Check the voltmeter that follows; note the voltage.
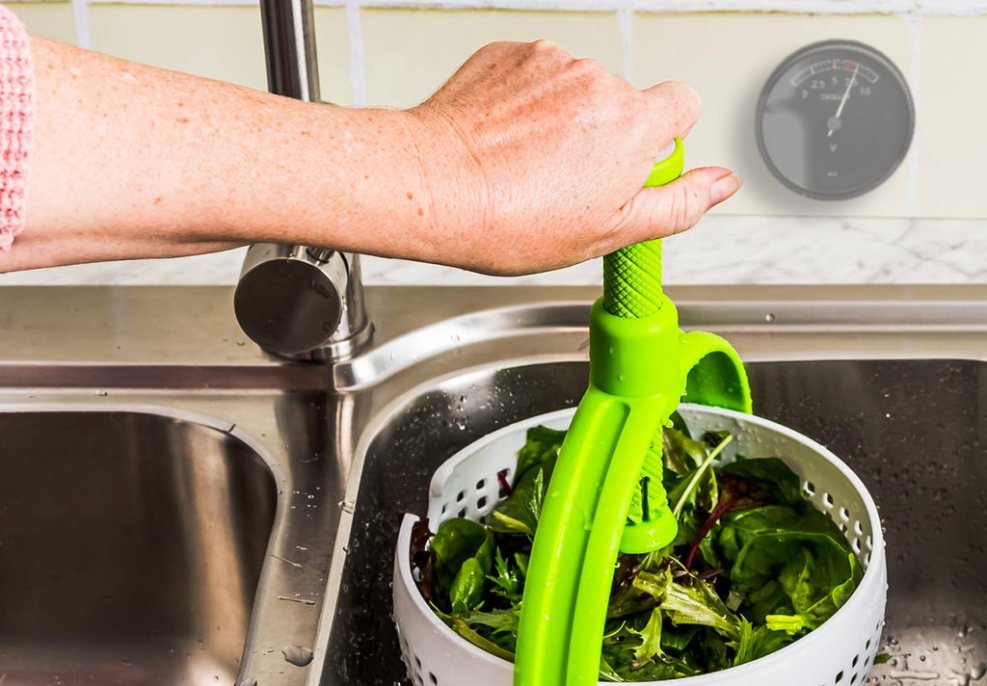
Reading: 7.5 V
